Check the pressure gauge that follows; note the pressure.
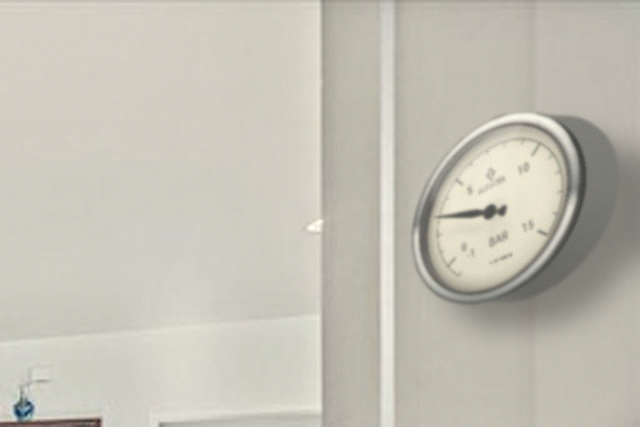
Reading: 3 bar
